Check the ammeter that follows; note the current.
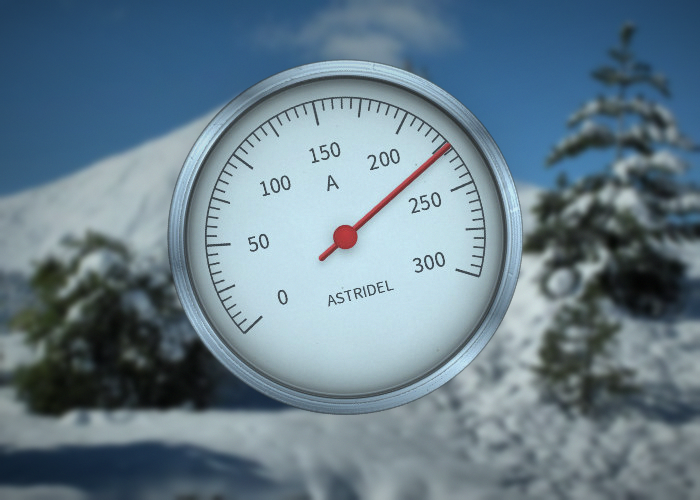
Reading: 227.5 A
